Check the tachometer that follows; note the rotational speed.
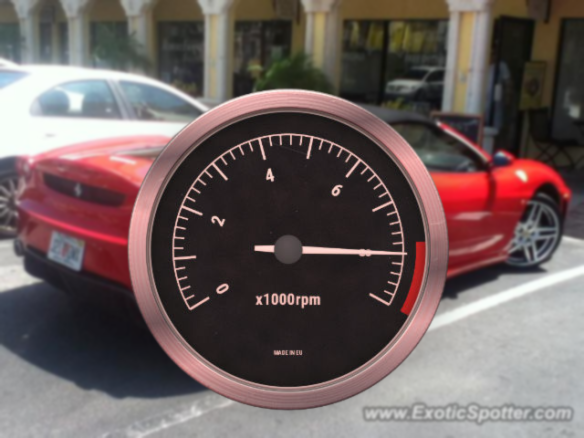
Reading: 8000 rpm
